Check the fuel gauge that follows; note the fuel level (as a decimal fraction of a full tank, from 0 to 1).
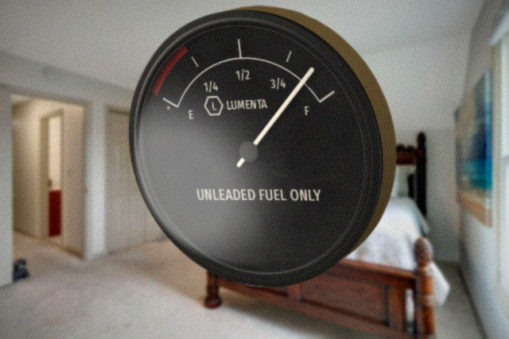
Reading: 0.875
